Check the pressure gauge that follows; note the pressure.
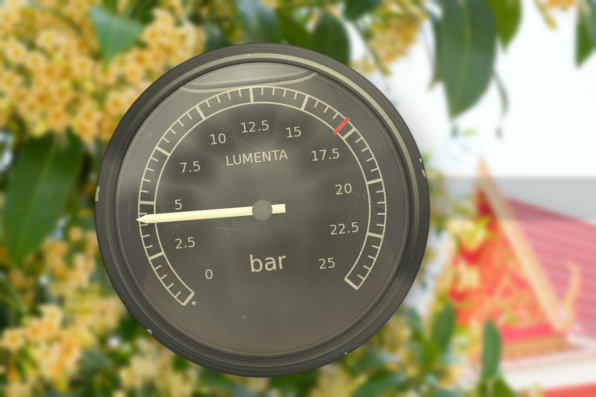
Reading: 4.25 bar
